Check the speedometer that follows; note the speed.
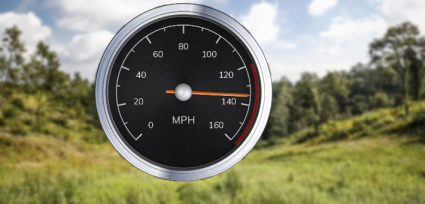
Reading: 135 mph
